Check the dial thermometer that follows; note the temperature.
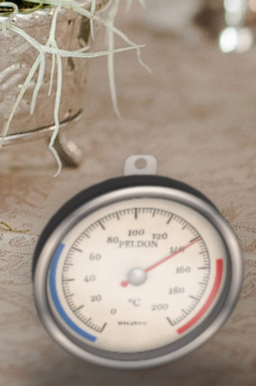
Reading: 140 °C
